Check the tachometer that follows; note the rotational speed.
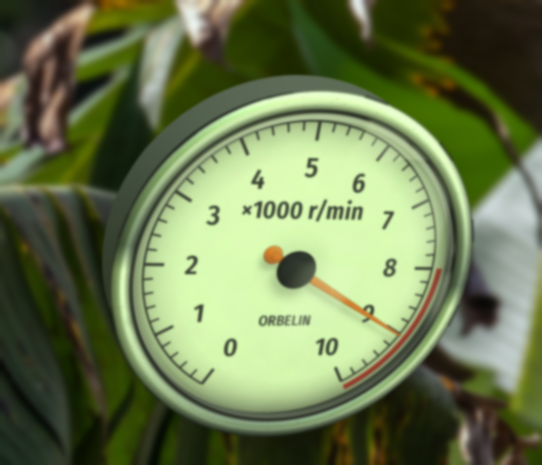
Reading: 9000 rpm
